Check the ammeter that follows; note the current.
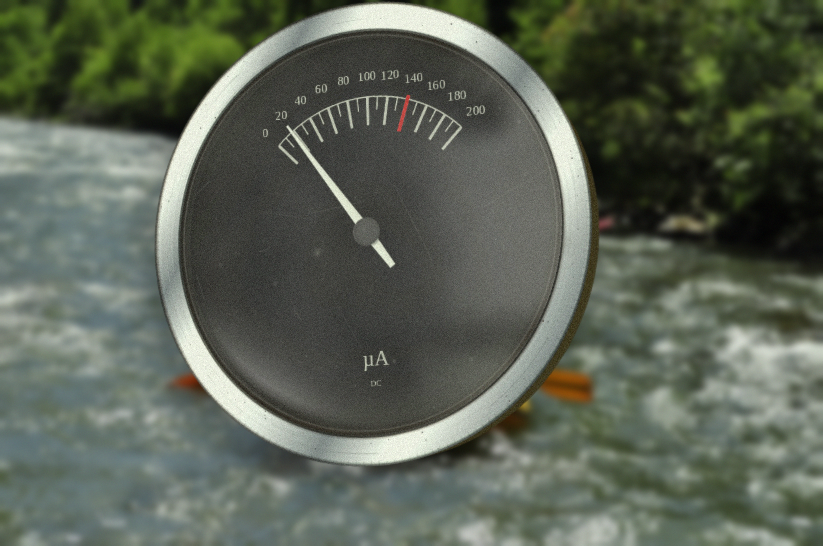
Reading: 20 µA
